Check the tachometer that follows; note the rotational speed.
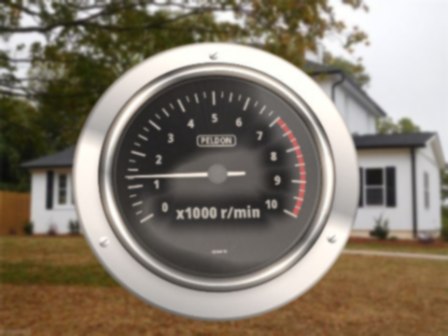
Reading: 1250 rpm
